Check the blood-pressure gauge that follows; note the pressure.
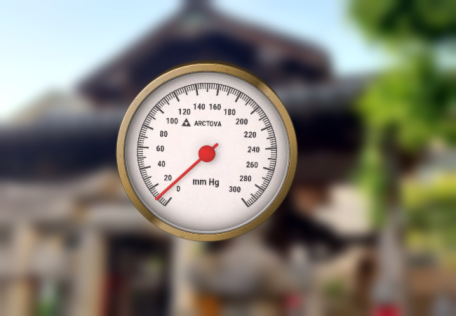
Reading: 10 mmHg
